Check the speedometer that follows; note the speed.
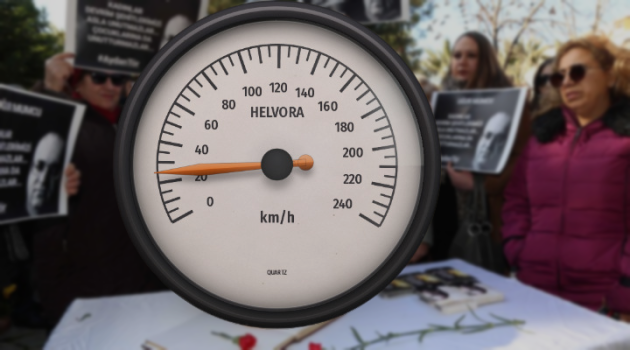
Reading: 25 km/h
